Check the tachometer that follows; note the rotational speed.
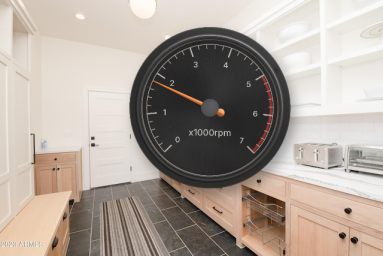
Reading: 1800 rpm
